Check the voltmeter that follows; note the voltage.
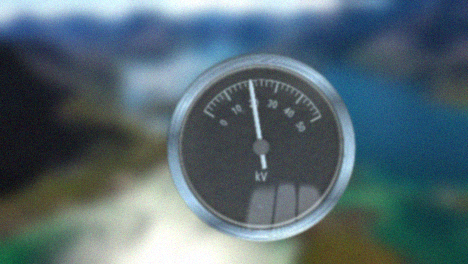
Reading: 20 kV
